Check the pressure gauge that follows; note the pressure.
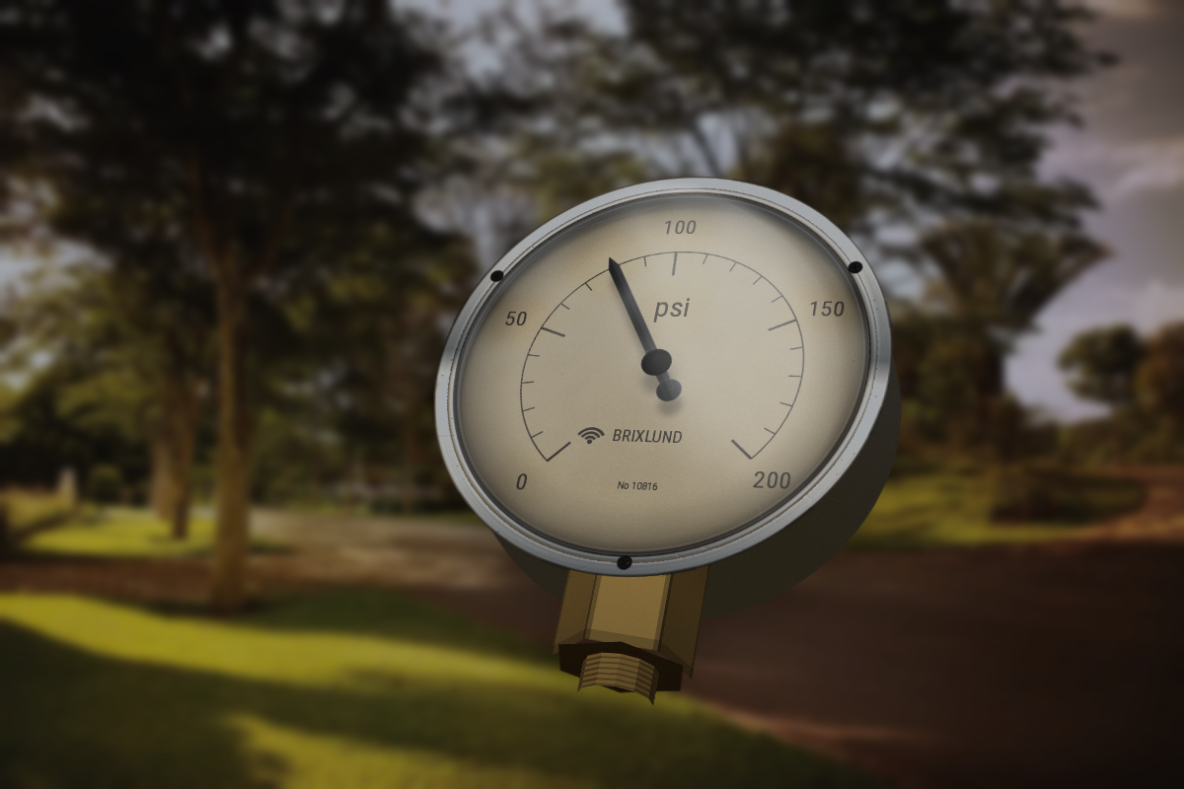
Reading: 80 psi
